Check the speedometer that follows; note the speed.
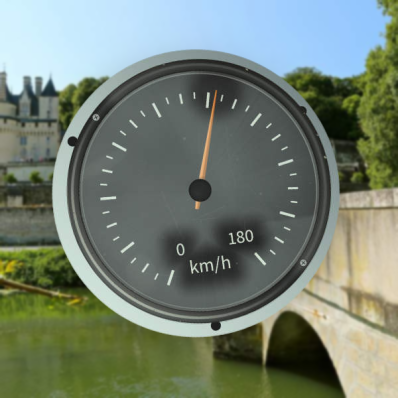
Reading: 102.5 km/h
